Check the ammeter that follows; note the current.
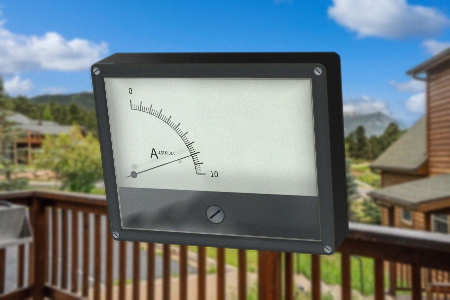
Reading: 8 A
